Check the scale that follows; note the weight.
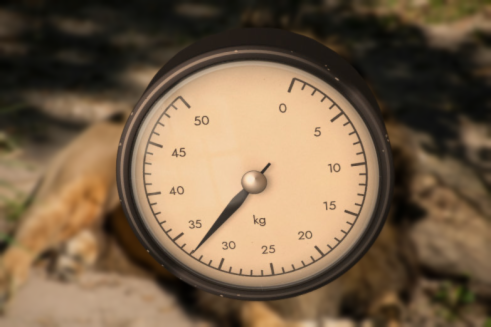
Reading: 33 kg
